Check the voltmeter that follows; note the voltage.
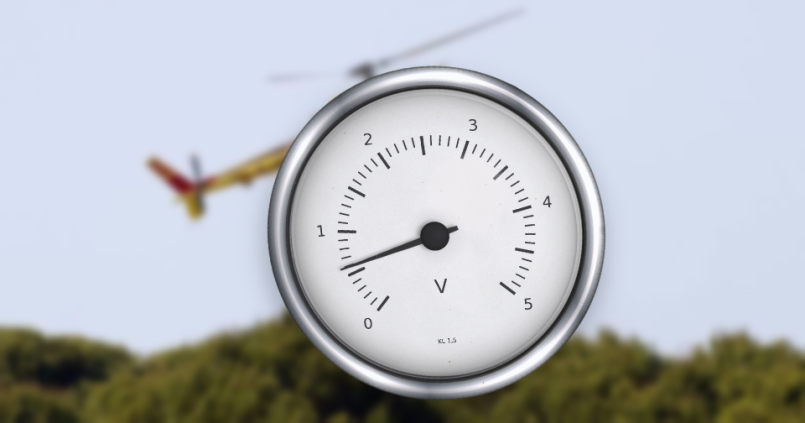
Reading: 0.6 V
